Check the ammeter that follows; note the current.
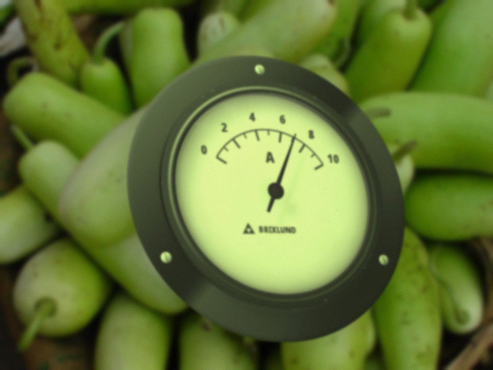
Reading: 7 A
